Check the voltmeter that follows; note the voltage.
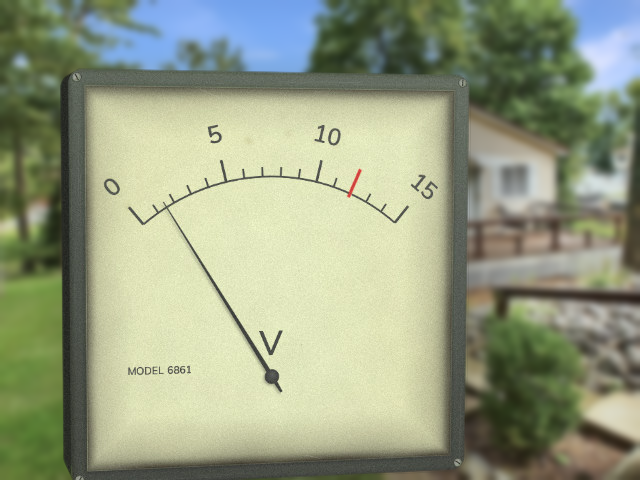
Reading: 1.5 V
